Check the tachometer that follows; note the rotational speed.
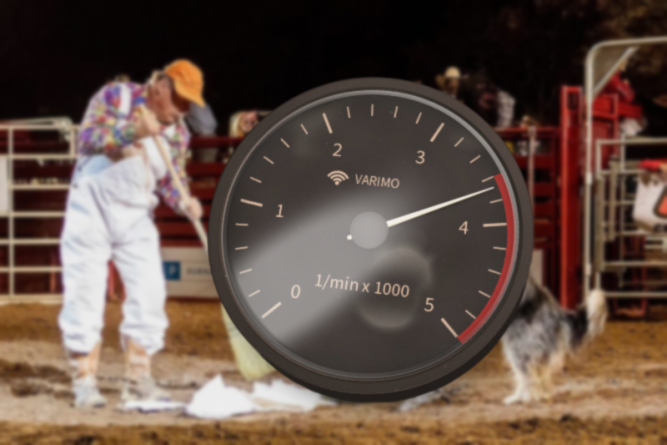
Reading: 3700 rpm
